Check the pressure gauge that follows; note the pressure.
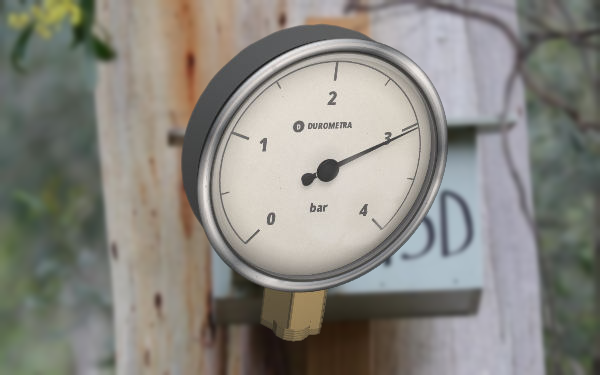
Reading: 3 bar
